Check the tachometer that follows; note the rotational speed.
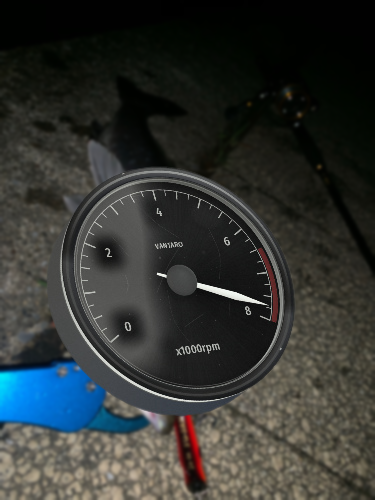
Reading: 7750 rpm
